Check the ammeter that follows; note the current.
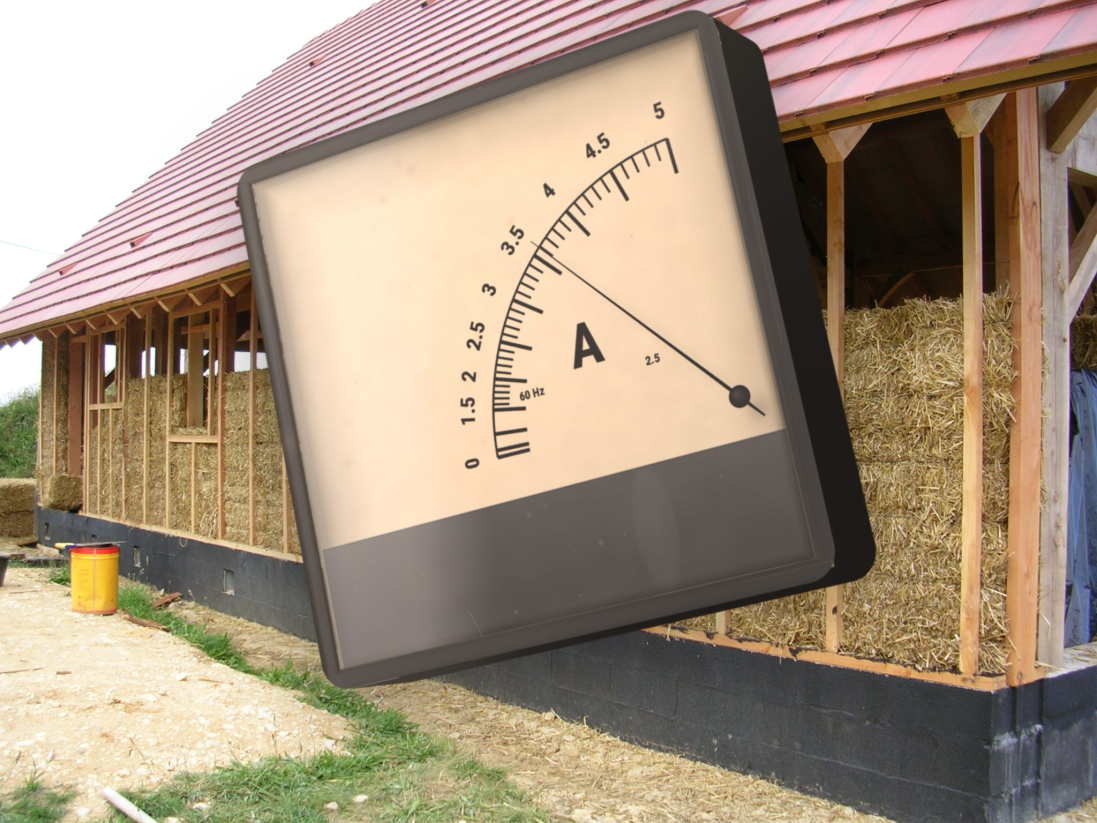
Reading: 3.6 A
